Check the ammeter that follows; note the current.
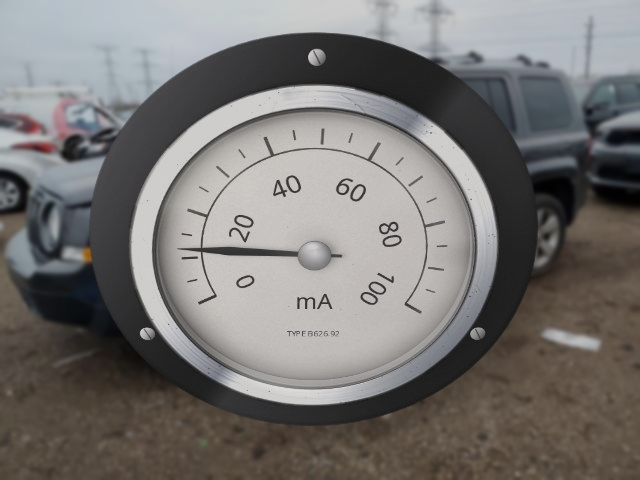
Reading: 12.5 mA
